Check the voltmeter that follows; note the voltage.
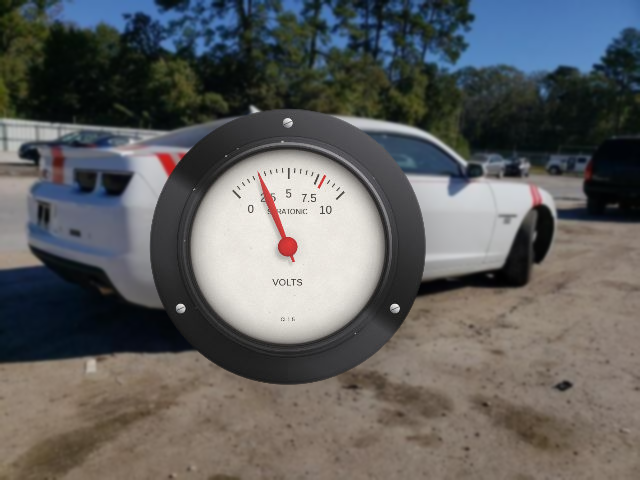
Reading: 2.5 V
